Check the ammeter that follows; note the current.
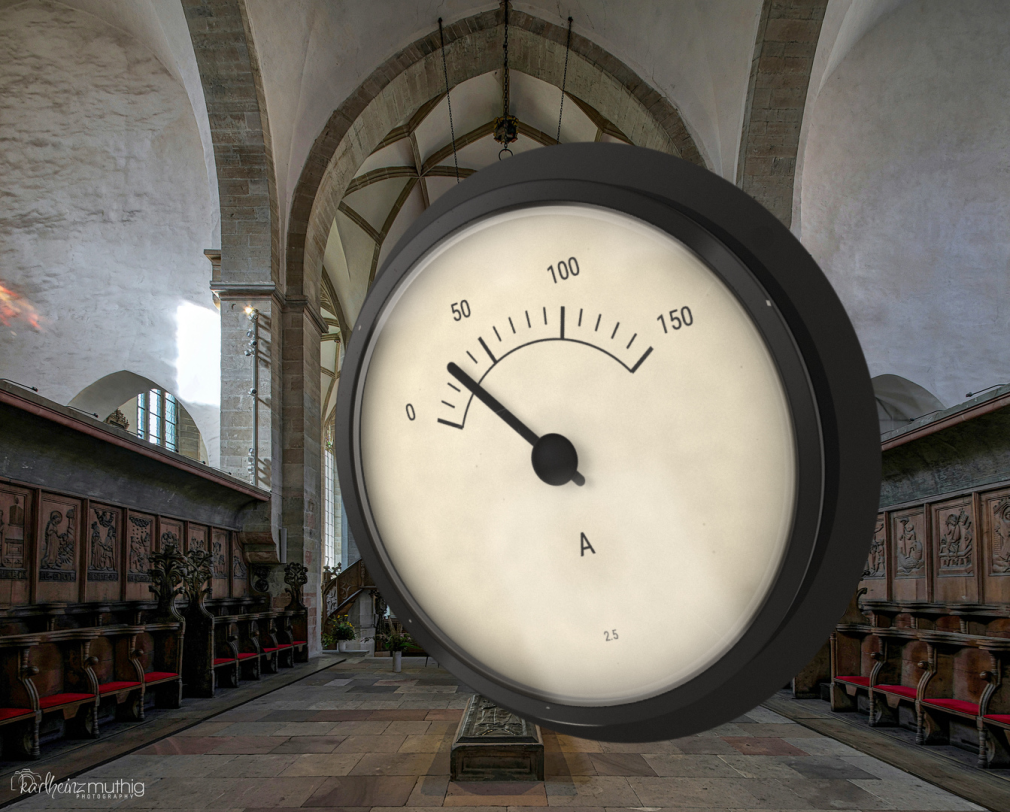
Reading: 30 A
